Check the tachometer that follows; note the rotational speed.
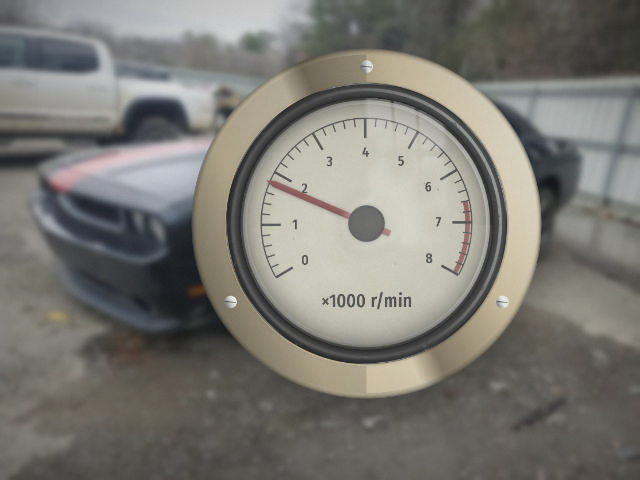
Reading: 1800 rpm
